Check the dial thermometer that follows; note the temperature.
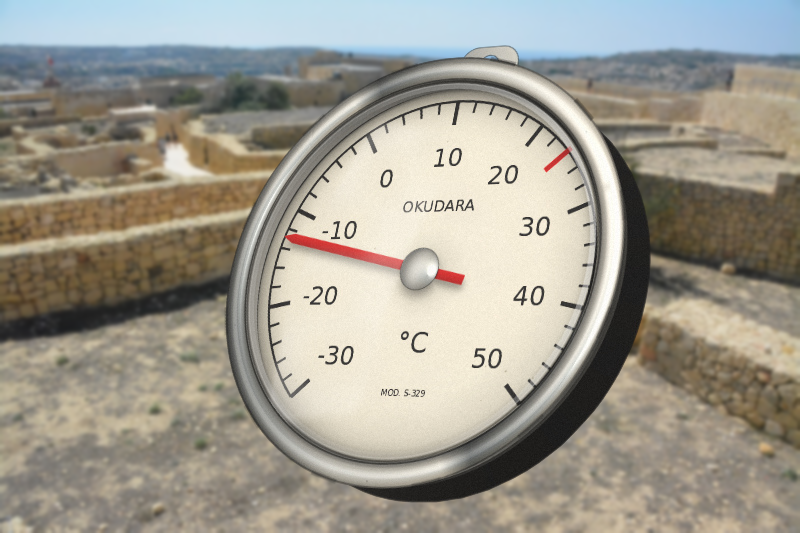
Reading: -13 °C
